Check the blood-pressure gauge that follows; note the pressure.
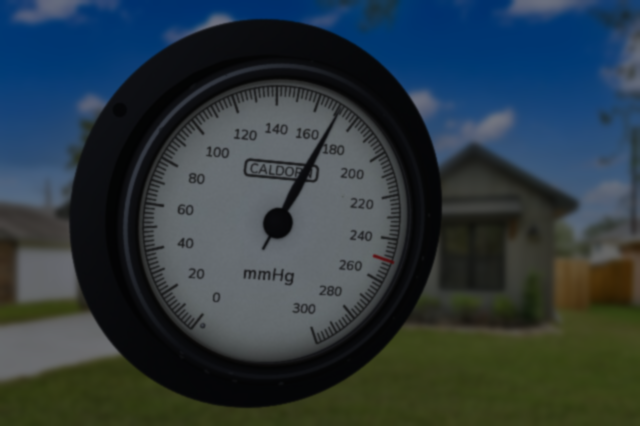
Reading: 170 mmHg
